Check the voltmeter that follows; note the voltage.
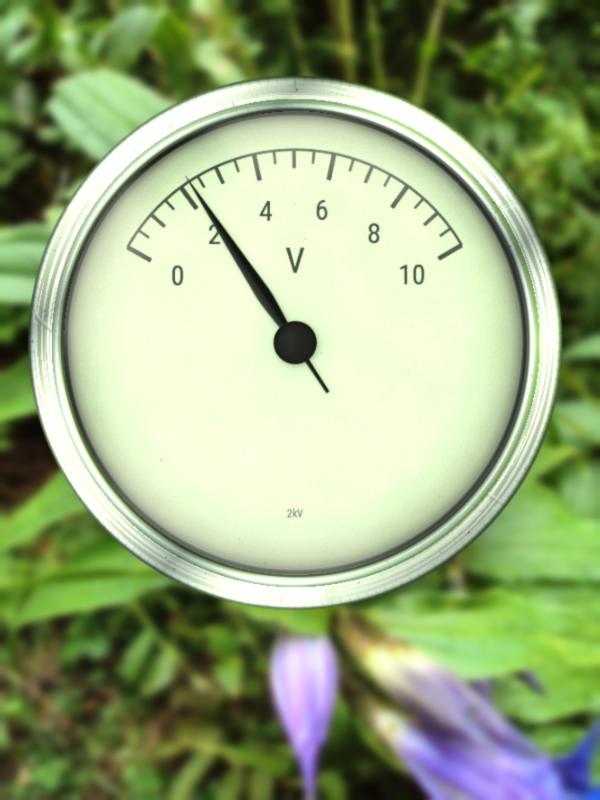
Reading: 2.25 V
